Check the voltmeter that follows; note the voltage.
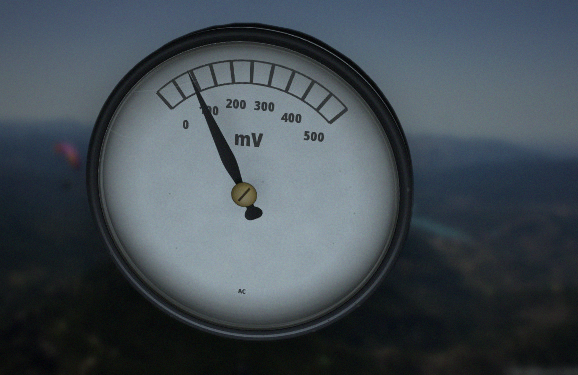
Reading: 100 mV
